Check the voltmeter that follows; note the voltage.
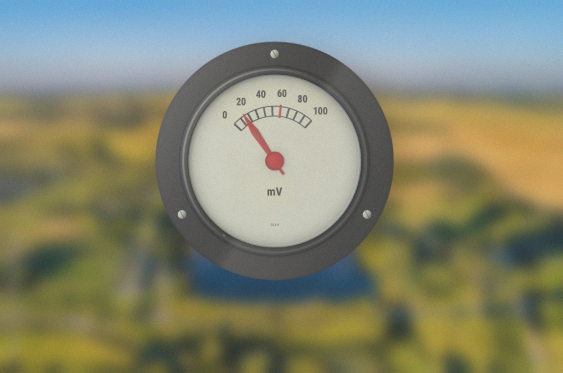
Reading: 15 mV
